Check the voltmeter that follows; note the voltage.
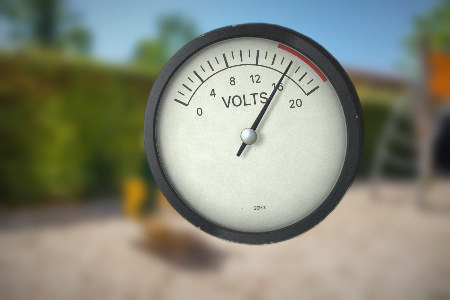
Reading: 16 V
